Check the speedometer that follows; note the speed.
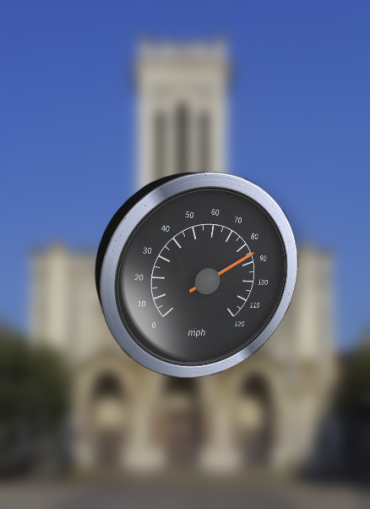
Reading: 85 mph
